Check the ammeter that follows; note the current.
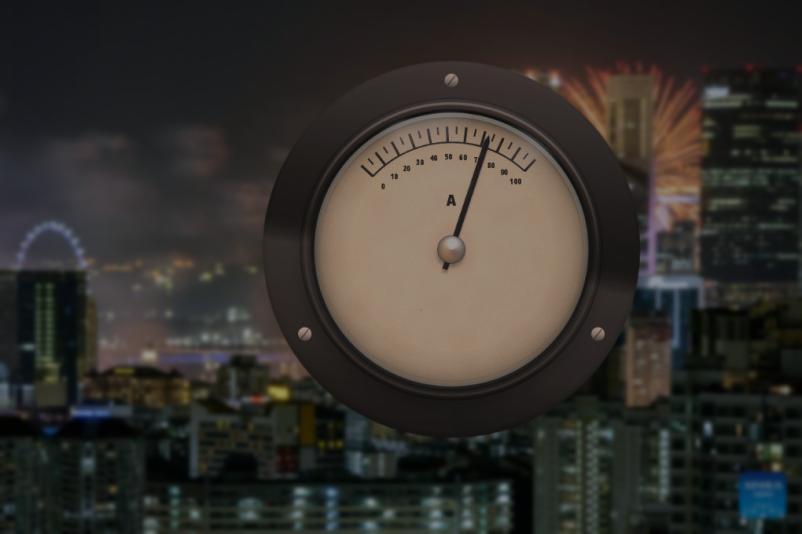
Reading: 72.5 A
